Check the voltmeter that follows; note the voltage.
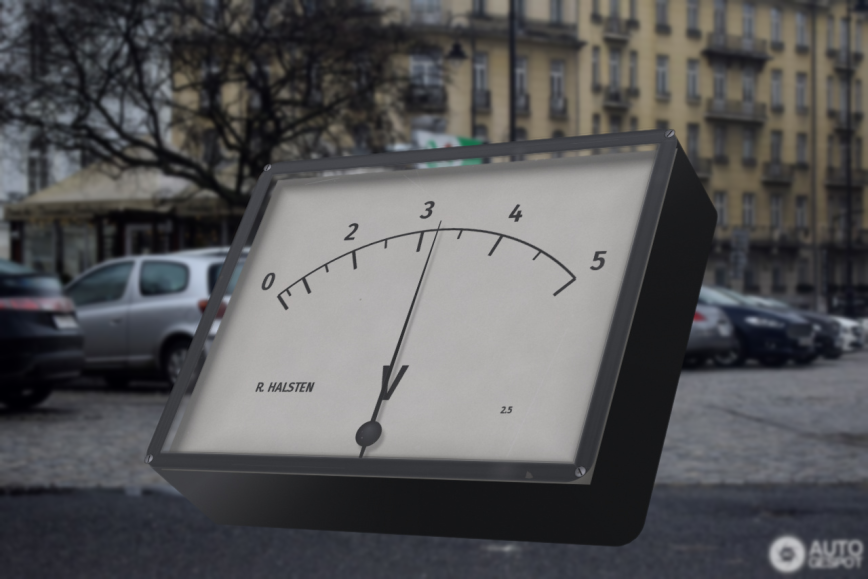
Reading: 3.25 V
